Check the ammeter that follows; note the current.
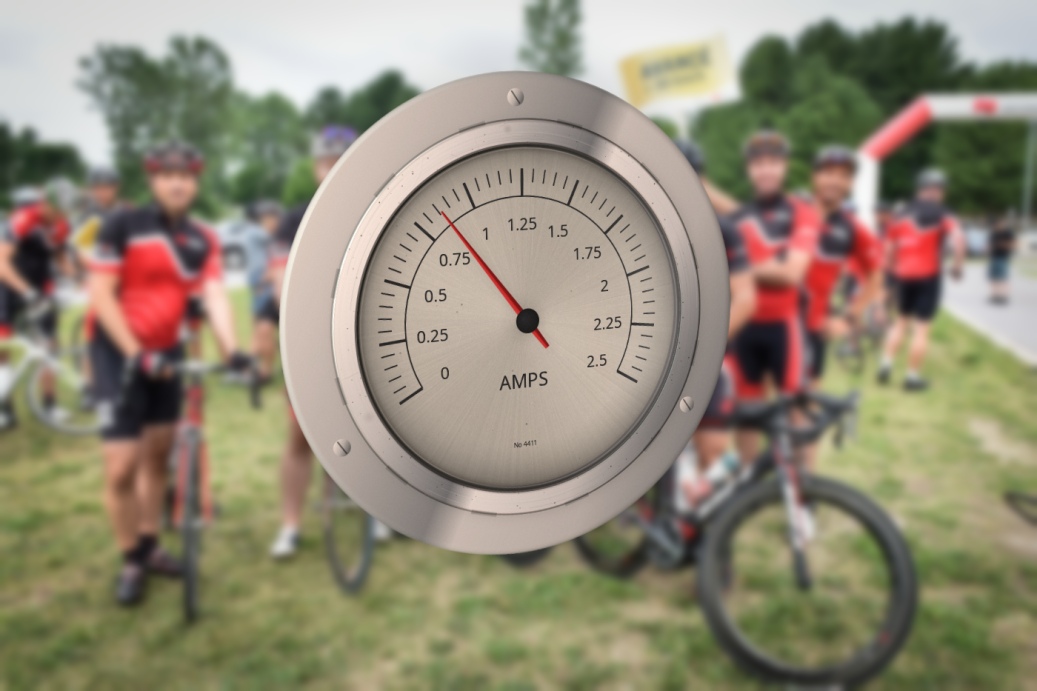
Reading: 0.85 A
